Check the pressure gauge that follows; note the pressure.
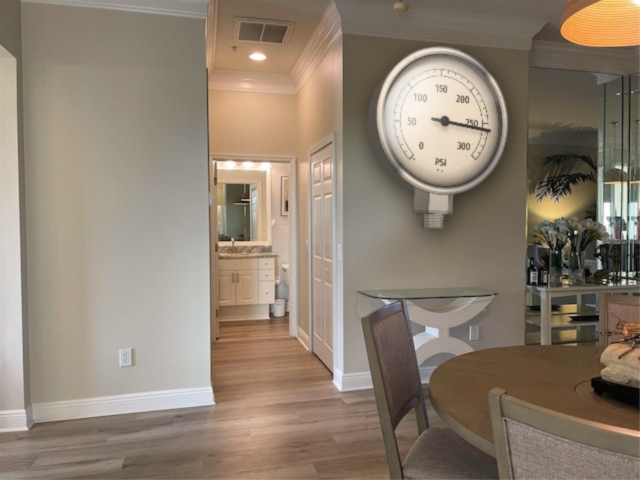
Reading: 260 psi
